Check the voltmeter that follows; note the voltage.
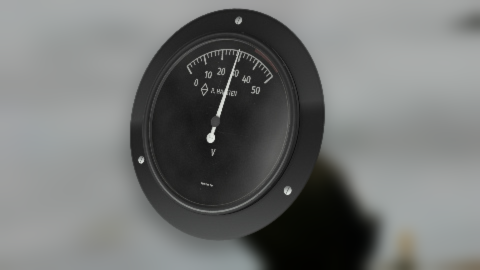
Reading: 30 V
